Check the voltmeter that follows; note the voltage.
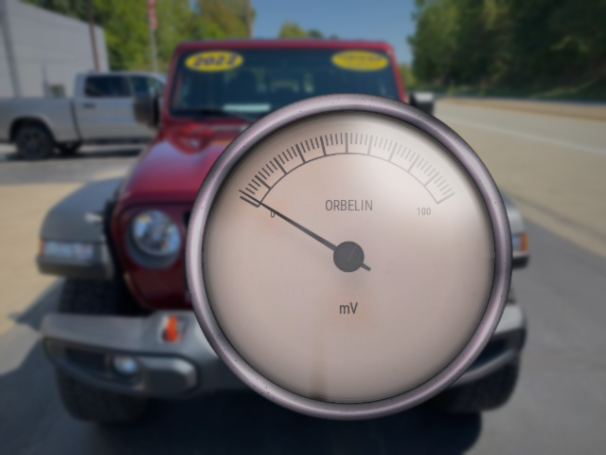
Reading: 2 mV
